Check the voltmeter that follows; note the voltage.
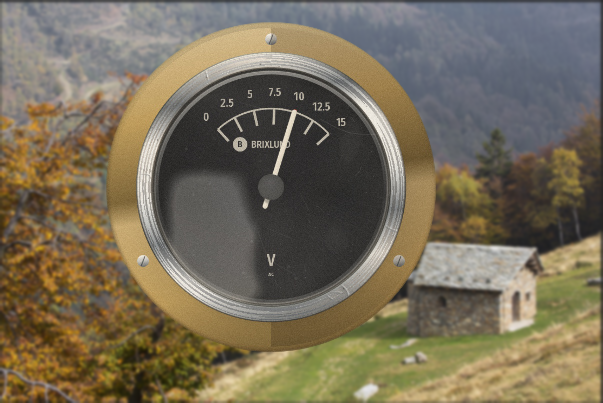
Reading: 10 V
